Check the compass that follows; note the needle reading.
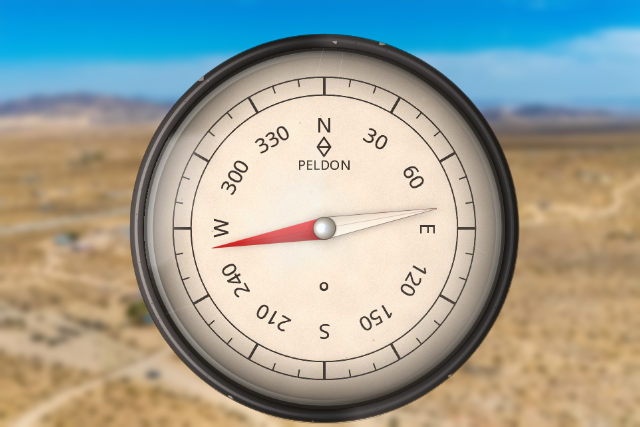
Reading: 260 °
